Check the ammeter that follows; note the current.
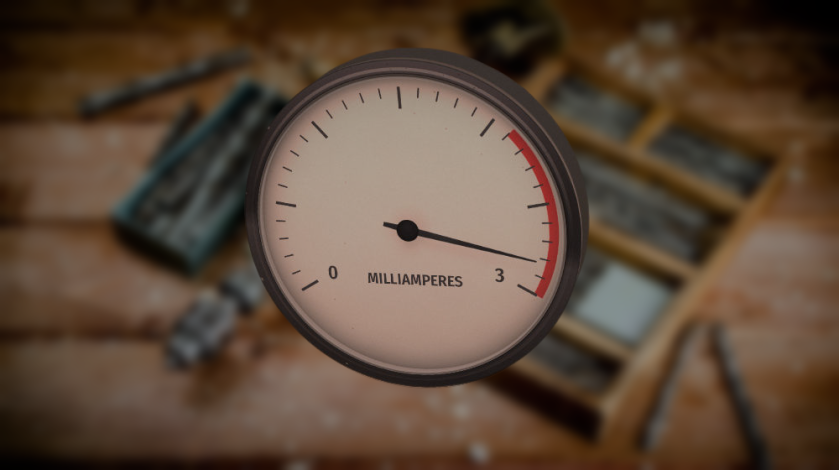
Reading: 2.8 mA
